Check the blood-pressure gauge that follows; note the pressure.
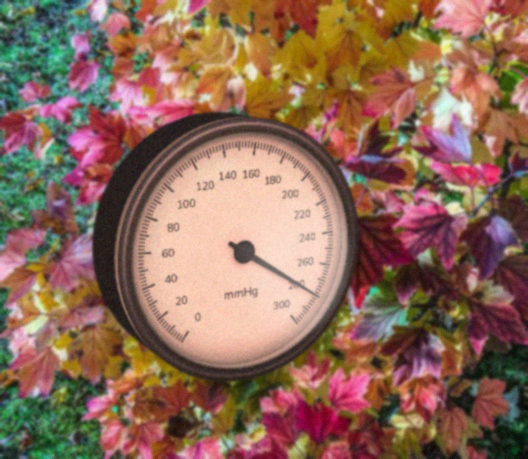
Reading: 280 mmHg
